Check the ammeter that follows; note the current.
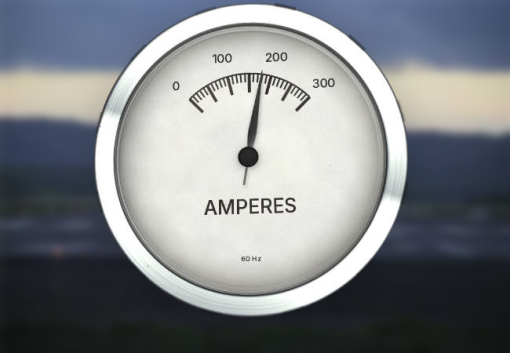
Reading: 180 A
